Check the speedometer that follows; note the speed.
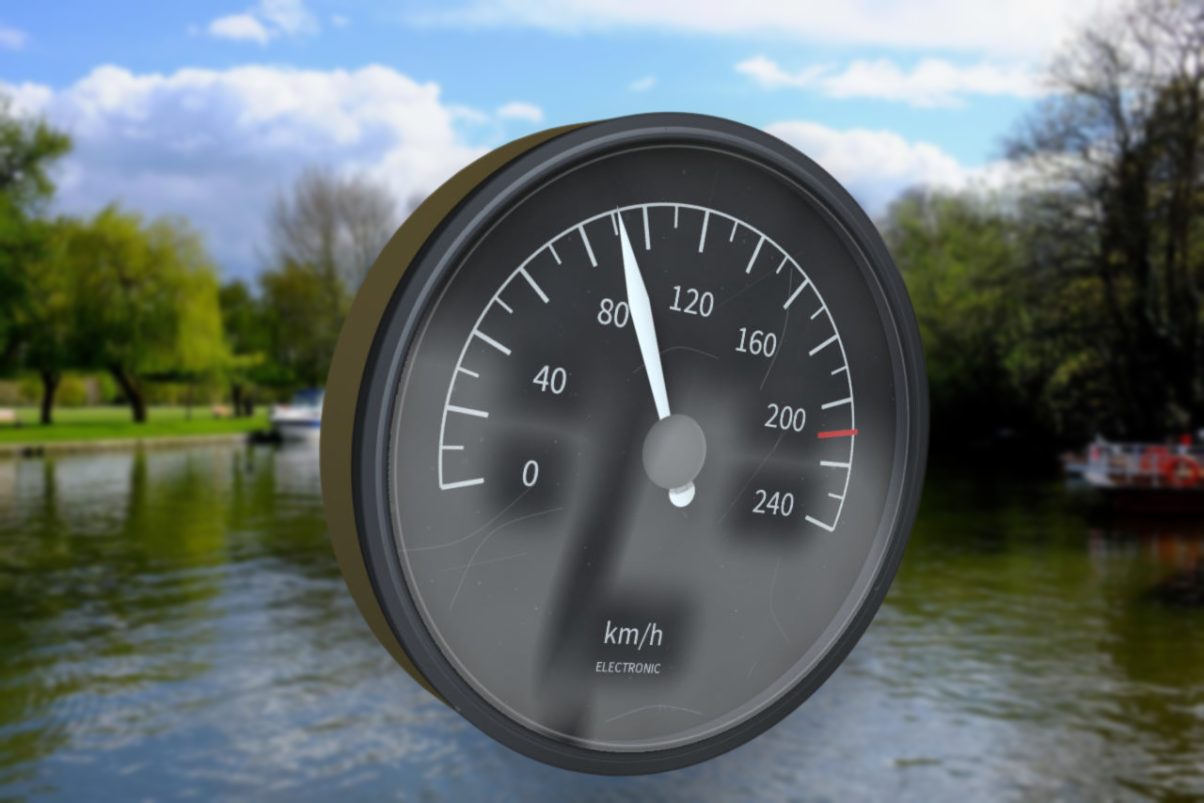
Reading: 90 km/h
